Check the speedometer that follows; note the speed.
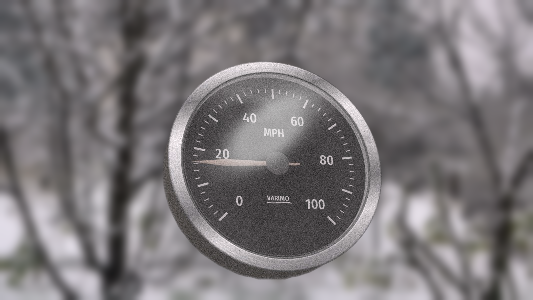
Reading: 16 mph
